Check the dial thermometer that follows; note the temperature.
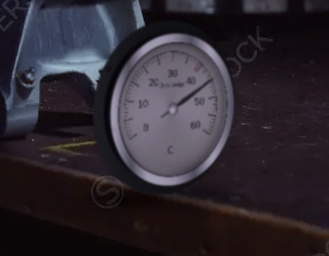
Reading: 45 °C
